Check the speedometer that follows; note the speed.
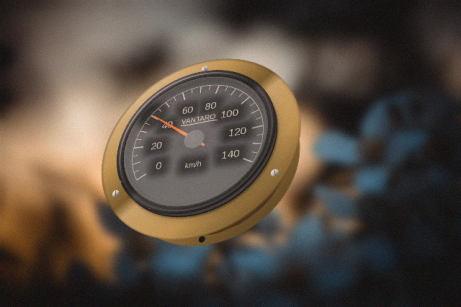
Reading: 40 km/h
